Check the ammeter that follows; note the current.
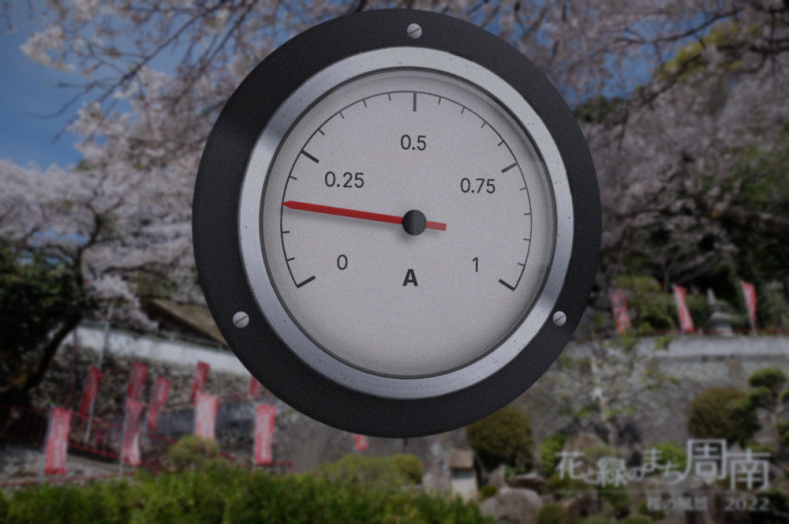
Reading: 0.15 A
